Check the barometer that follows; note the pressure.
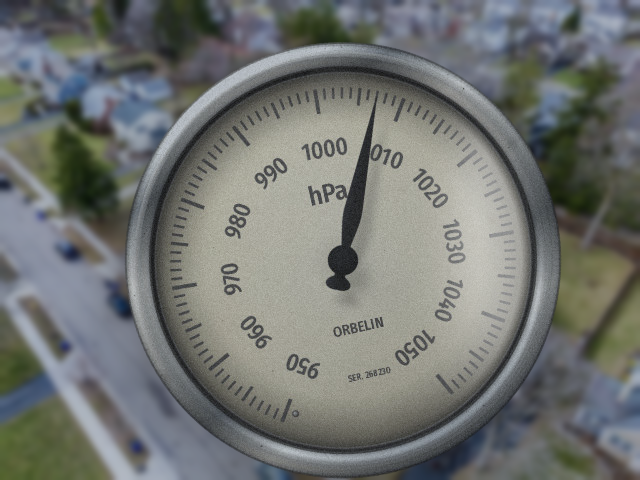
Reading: 1007 hPa
